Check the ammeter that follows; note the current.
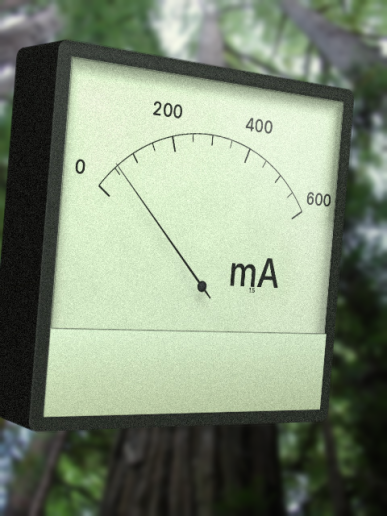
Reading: 50 mA
